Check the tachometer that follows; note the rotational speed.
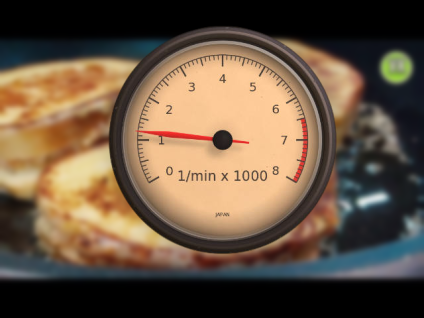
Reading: 1200 rpm
